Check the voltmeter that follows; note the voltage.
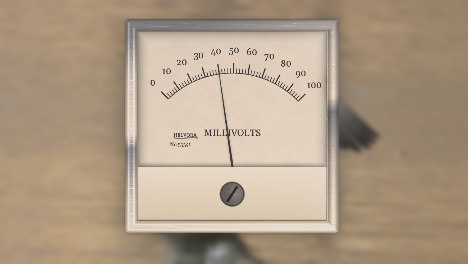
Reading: 40 mV
